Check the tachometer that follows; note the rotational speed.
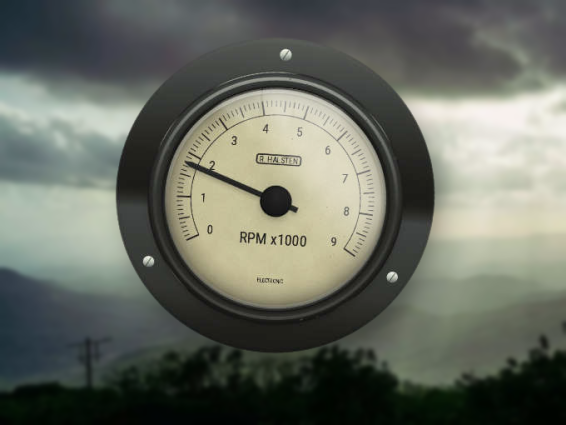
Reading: 1800 rpm
